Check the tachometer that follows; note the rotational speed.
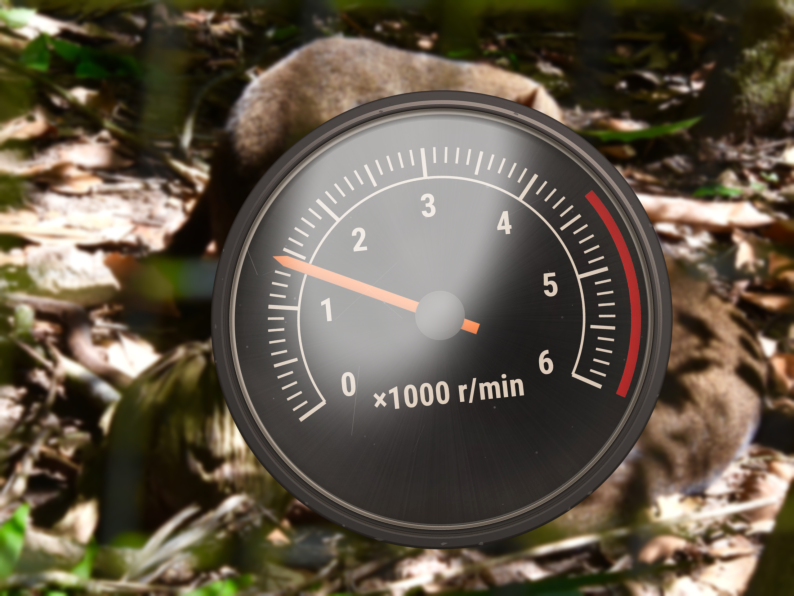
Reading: 1400 rpm
